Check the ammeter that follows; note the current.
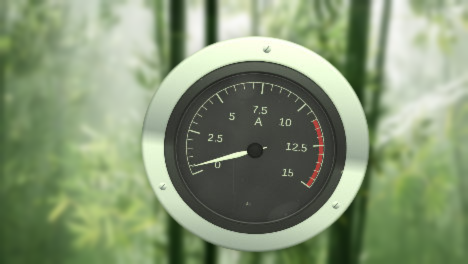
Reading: 0.5 A
